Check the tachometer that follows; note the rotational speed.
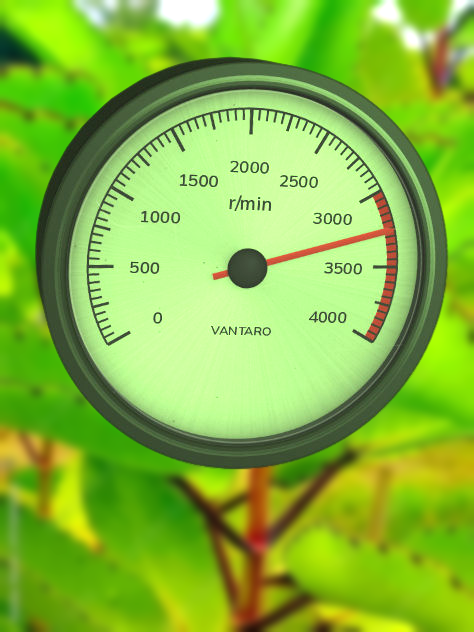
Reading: 3250 rpm
